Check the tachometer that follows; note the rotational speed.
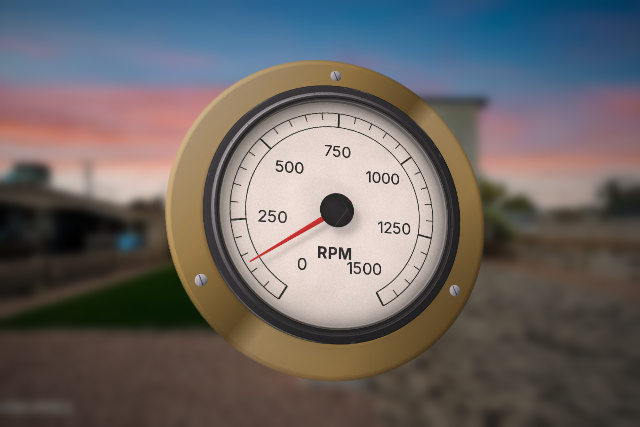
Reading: 125 rpm
